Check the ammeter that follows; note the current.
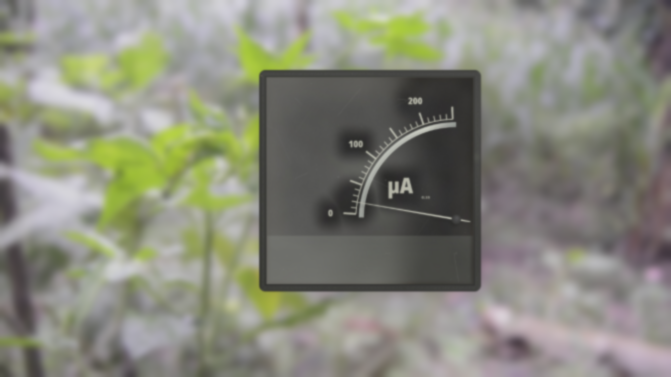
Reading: 20 µA
